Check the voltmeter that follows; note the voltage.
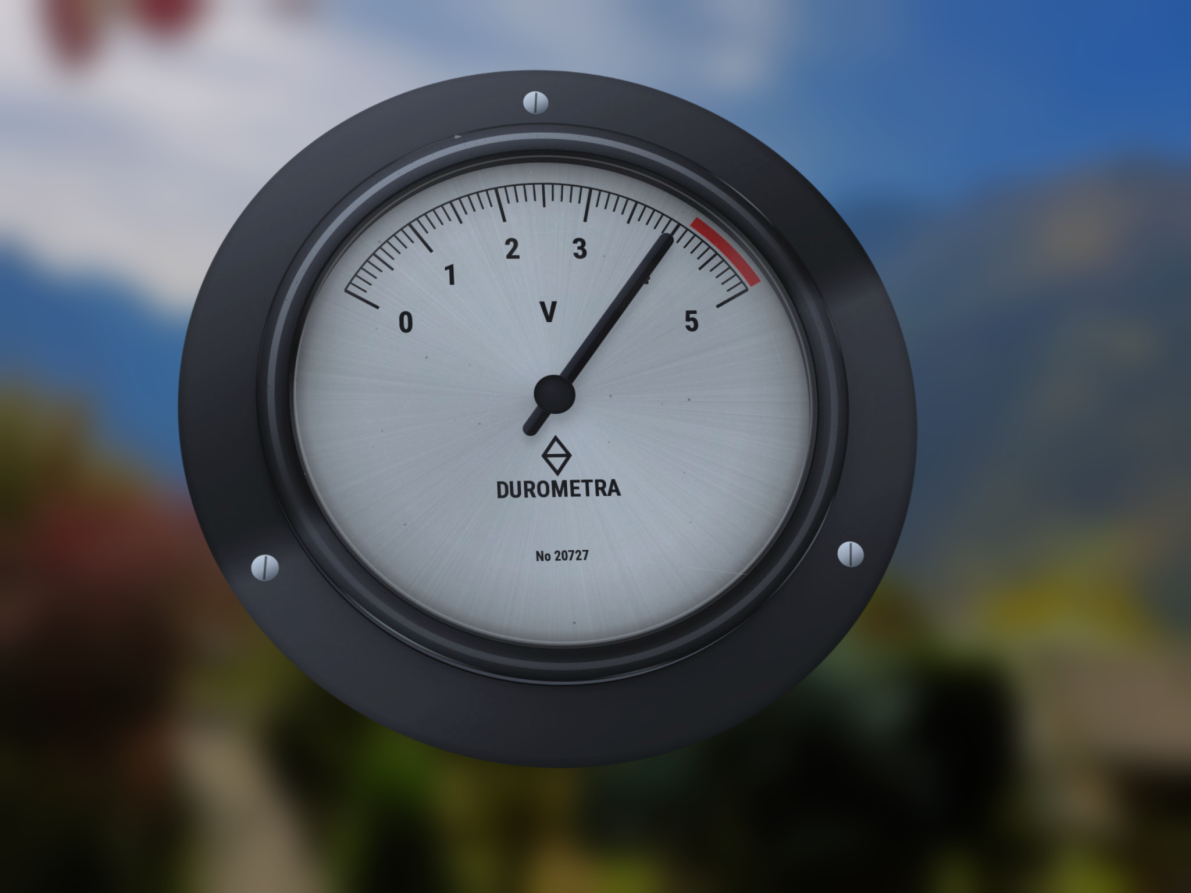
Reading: 4 V
